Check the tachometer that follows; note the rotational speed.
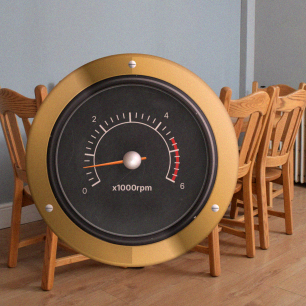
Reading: 600 rpm
